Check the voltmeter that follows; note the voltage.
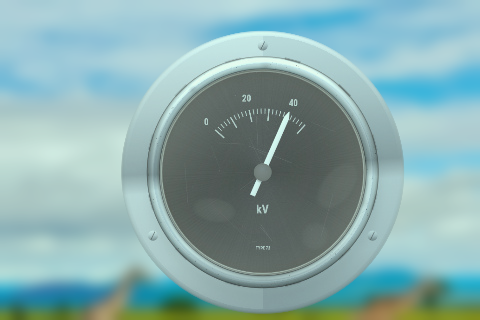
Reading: 40 kV
